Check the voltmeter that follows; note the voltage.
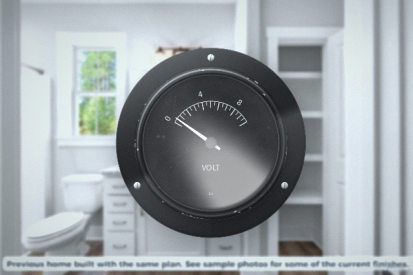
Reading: 0.5 V
